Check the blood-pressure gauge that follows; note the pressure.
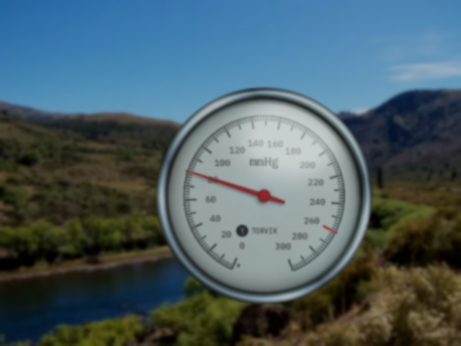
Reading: 80 mmHg
